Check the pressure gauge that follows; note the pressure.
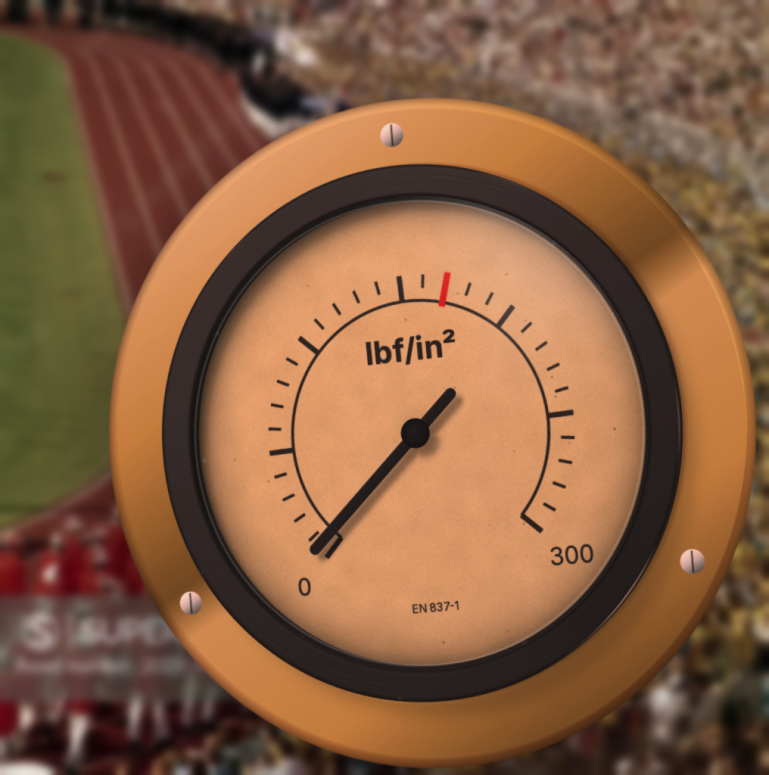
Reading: 5 psi
